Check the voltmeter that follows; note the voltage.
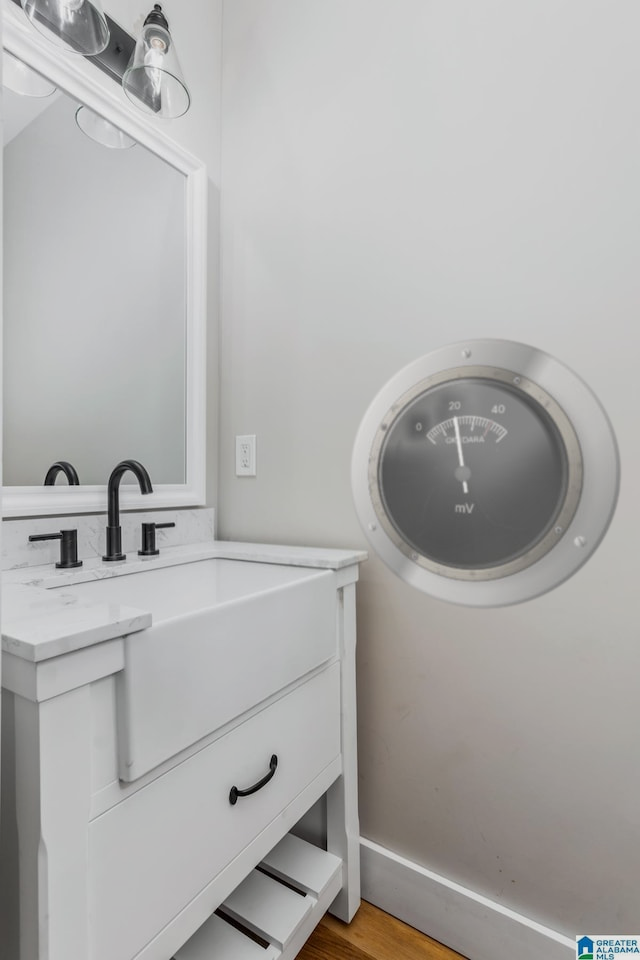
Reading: 20 mV
